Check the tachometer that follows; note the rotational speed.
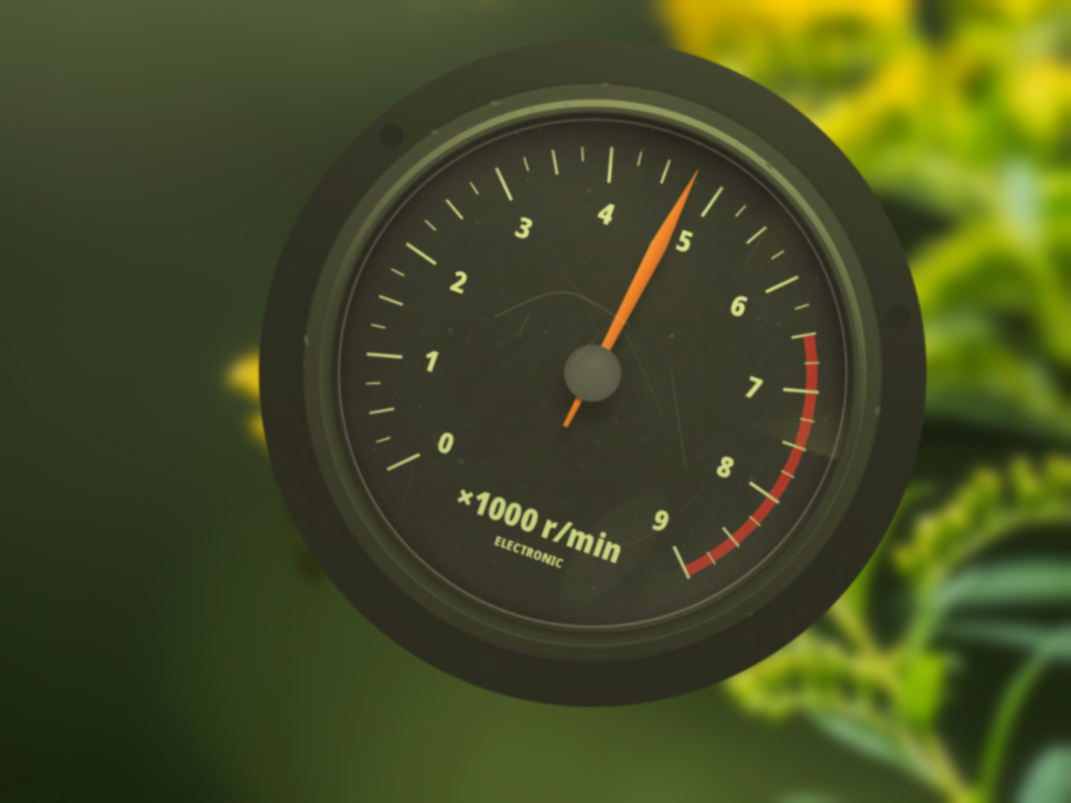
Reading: 4750 rpm
